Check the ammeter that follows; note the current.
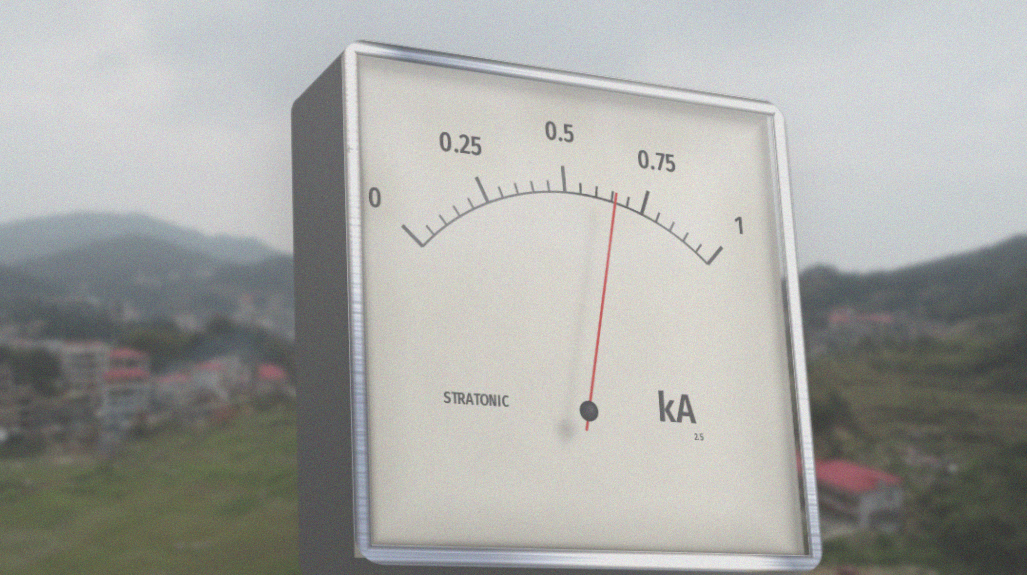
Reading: 0.65 kA
